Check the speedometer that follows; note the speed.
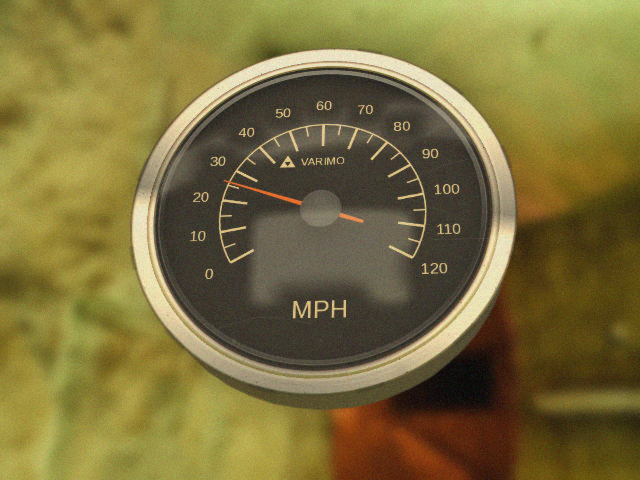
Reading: 25 mph
